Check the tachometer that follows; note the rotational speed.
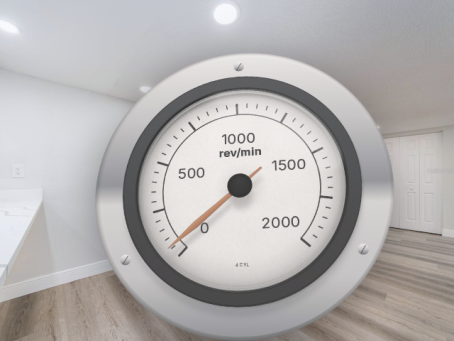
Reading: 50 rpm
